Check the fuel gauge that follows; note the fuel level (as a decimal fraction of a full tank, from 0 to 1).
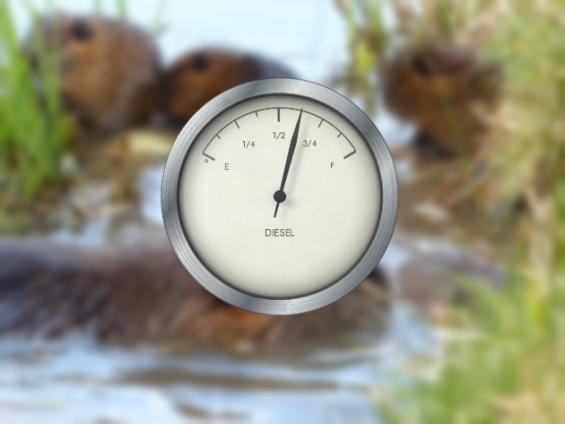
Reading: 0.625
